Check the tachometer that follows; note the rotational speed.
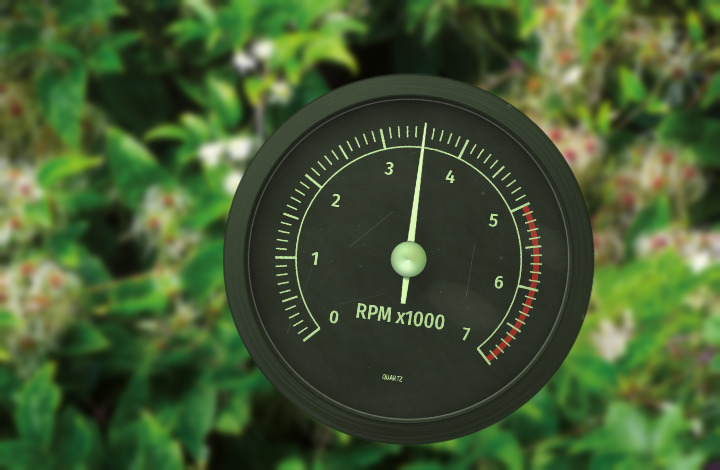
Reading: 3500 rpm
